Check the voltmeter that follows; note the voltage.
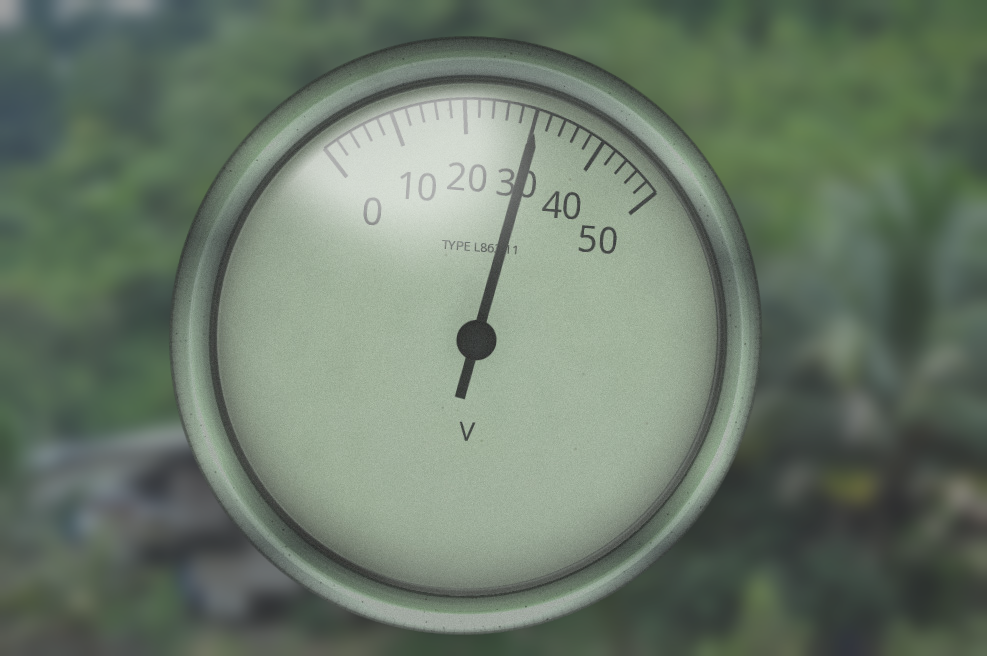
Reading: 30 V
